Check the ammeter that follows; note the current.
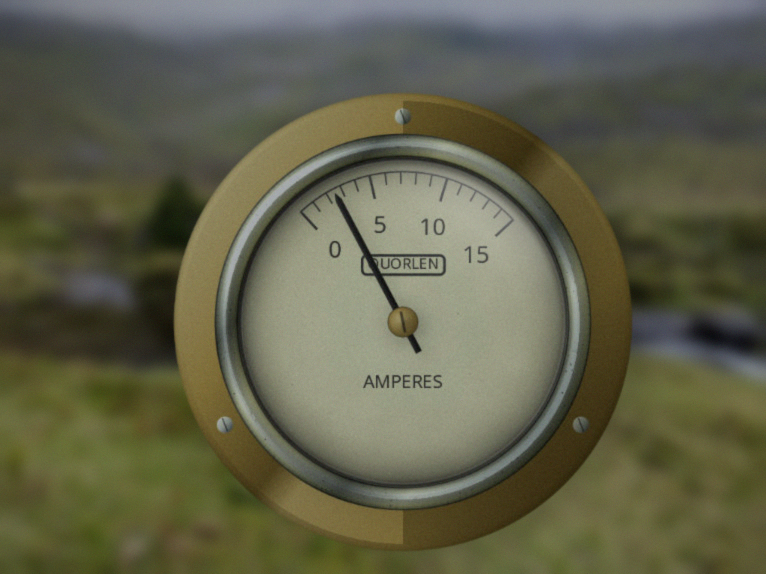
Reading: 2.5 A
